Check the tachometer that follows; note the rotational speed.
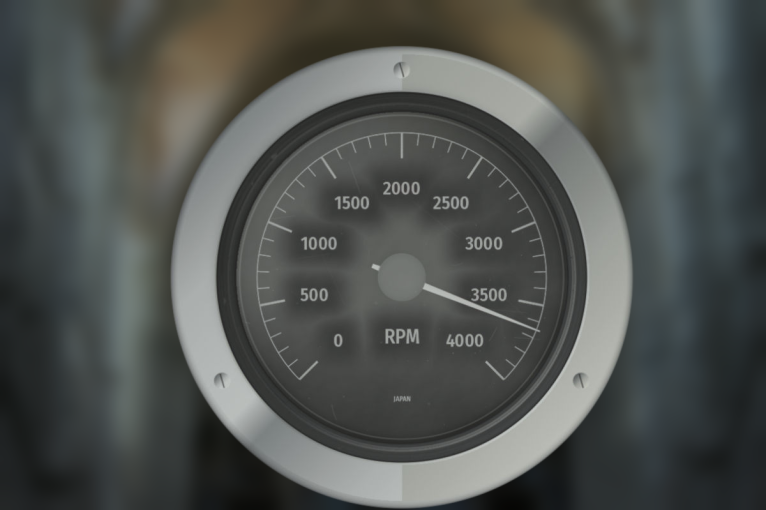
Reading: 3650 rpm
